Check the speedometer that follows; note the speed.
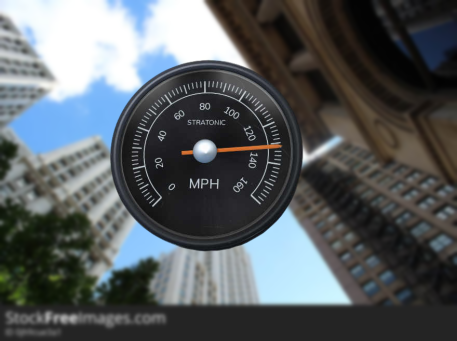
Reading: 132 mph
